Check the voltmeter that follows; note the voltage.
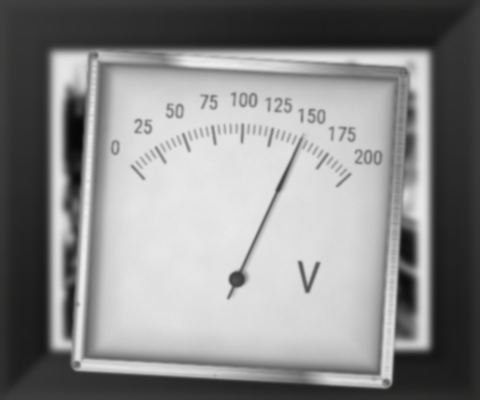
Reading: 150 V
